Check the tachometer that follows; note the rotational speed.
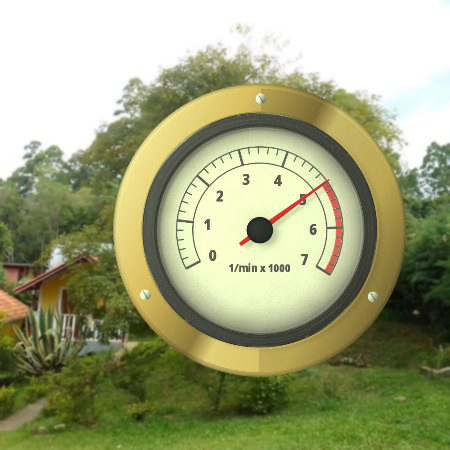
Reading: 5000 rpm
